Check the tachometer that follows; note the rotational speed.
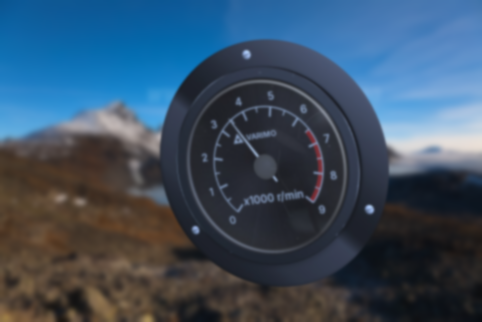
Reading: 3500 rpm
